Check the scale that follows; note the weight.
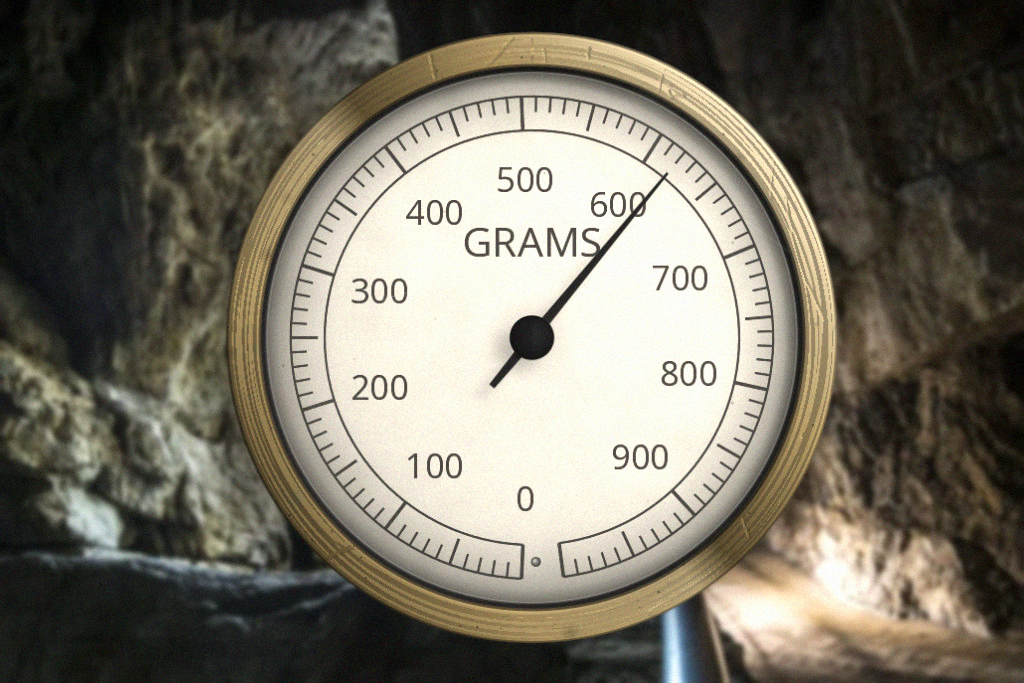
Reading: 620 g
